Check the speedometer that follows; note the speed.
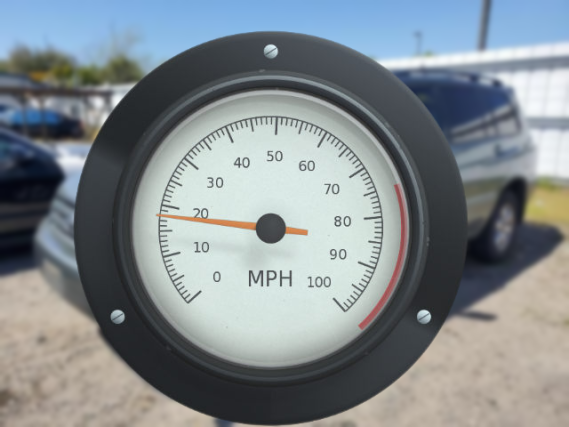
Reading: 18 mph
